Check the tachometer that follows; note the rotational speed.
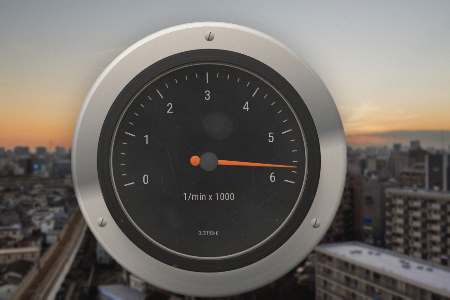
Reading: 5700 rpm
